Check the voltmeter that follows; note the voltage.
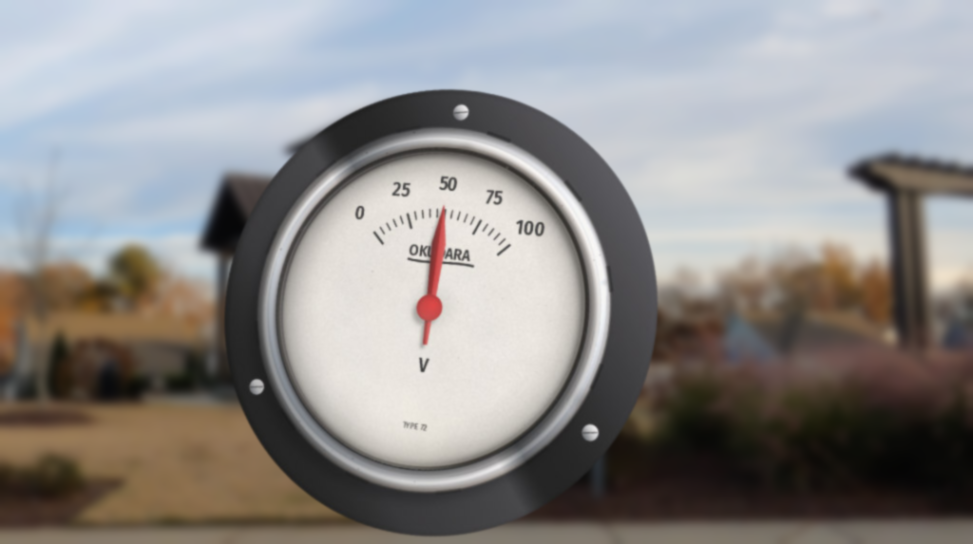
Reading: 50 V
